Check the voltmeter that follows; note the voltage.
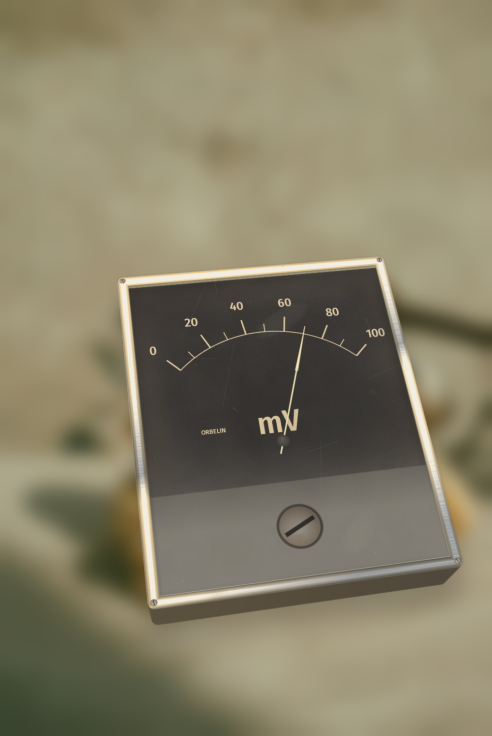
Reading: 70 mV
